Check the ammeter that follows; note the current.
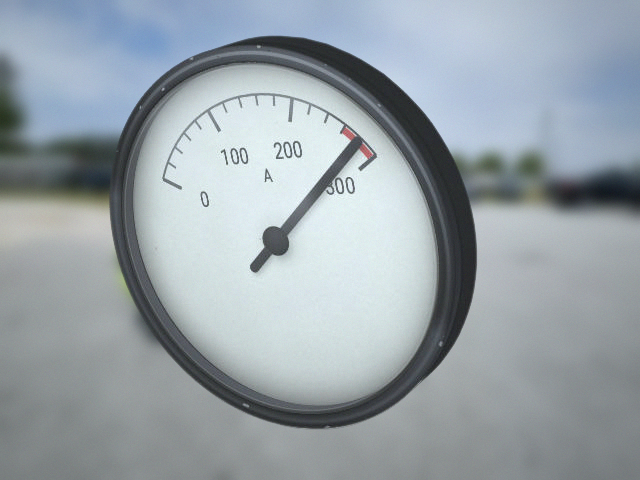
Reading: 280 A
